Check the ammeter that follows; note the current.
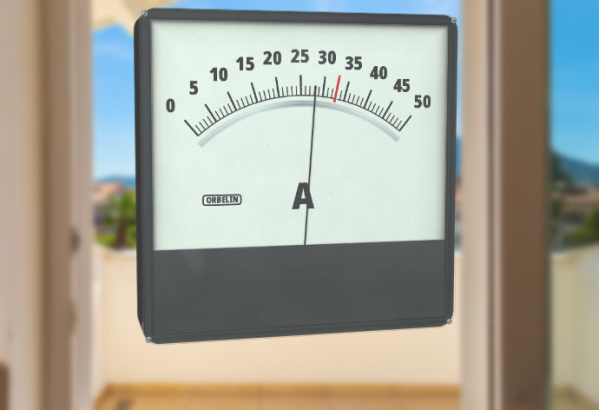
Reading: 28 A
